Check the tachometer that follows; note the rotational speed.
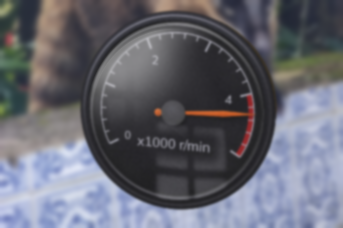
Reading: 4300 rpm
